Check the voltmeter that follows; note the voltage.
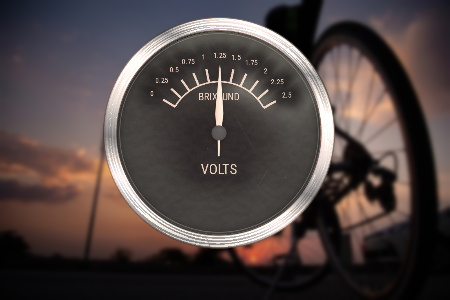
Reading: 1.25 V
